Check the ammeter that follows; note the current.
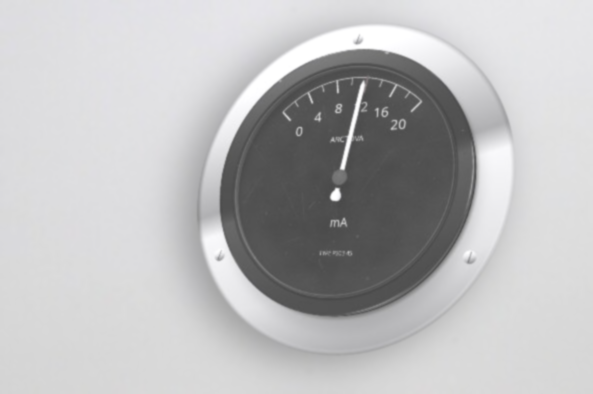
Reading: 12 mA
